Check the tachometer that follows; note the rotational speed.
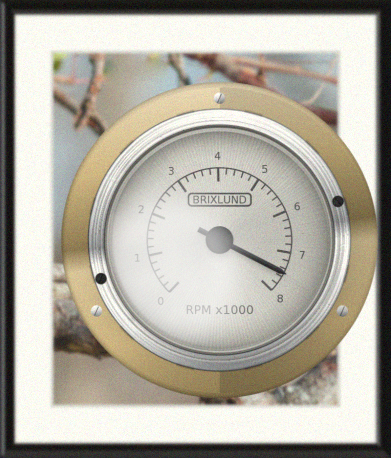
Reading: 7500 rpm
